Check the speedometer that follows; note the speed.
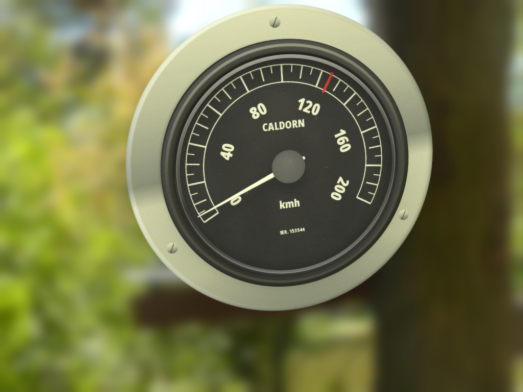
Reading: 5 km/h
